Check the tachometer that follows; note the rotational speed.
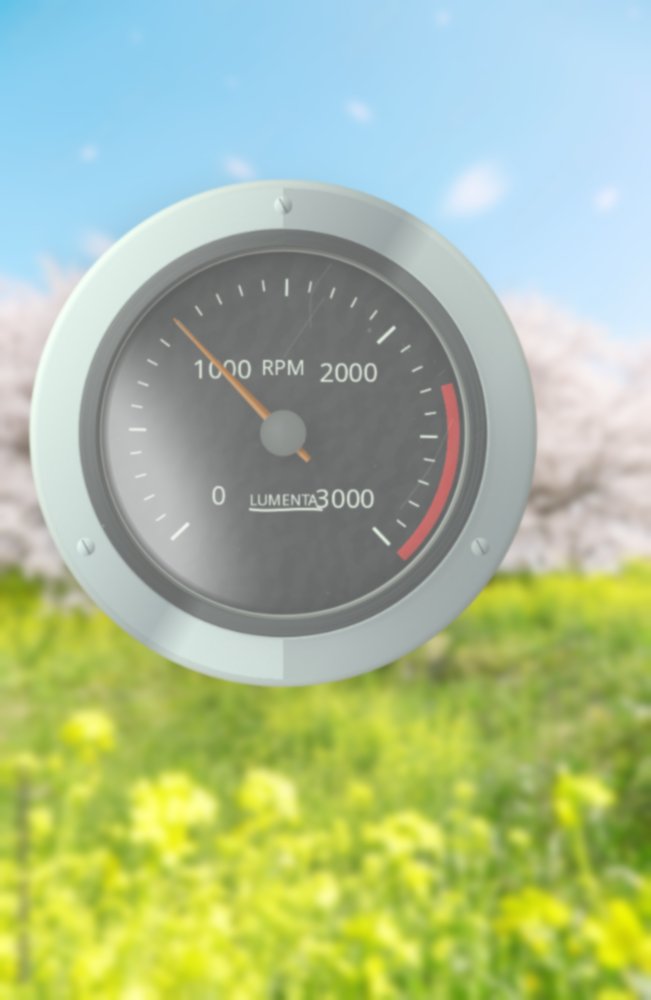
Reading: 1000 rpm
